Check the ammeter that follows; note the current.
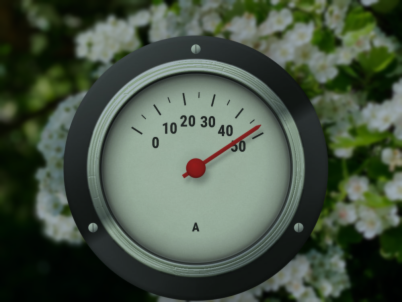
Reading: 47.5 A
